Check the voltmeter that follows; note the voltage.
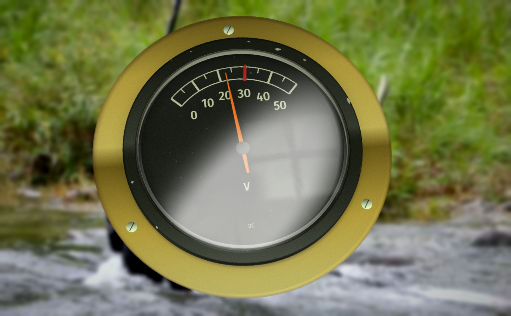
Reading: 22.5 V
